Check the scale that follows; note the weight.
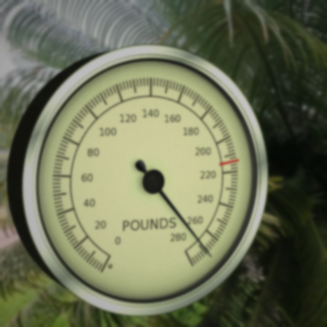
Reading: 270 lb
